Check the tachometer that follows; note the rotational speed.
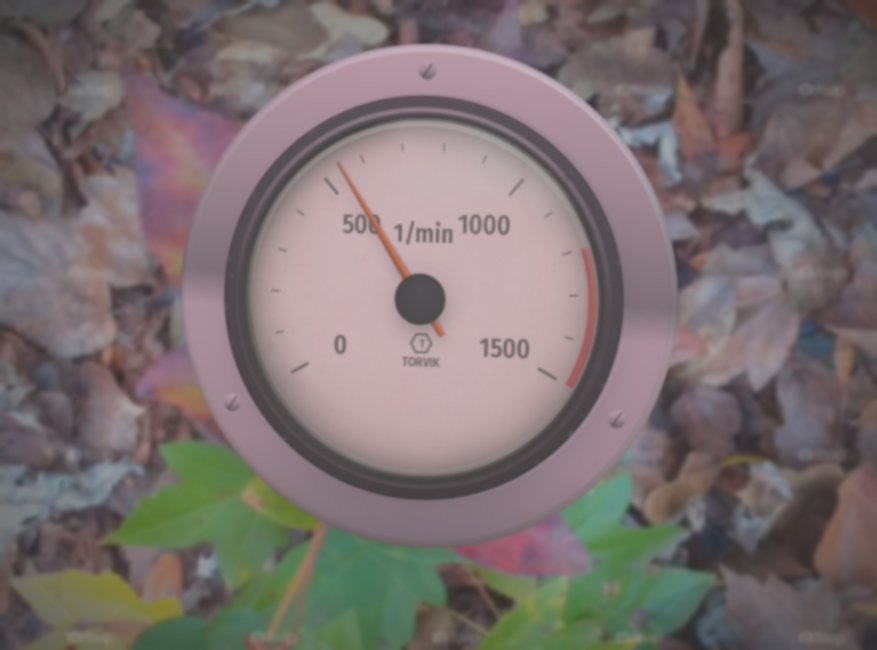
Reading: 550 rpm
